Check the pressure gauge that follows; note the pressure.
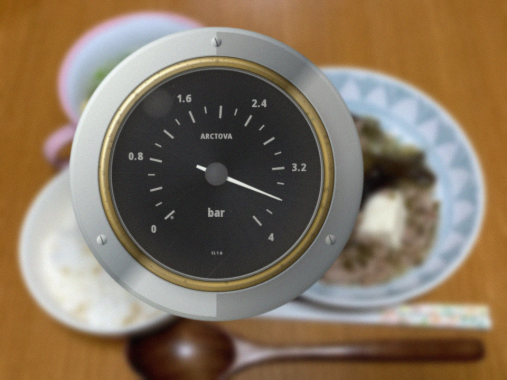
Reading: 3.6 bar
